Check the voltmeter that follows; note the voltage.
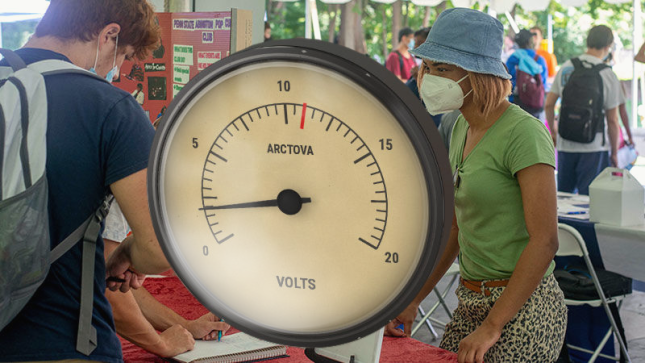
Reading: 2 V
